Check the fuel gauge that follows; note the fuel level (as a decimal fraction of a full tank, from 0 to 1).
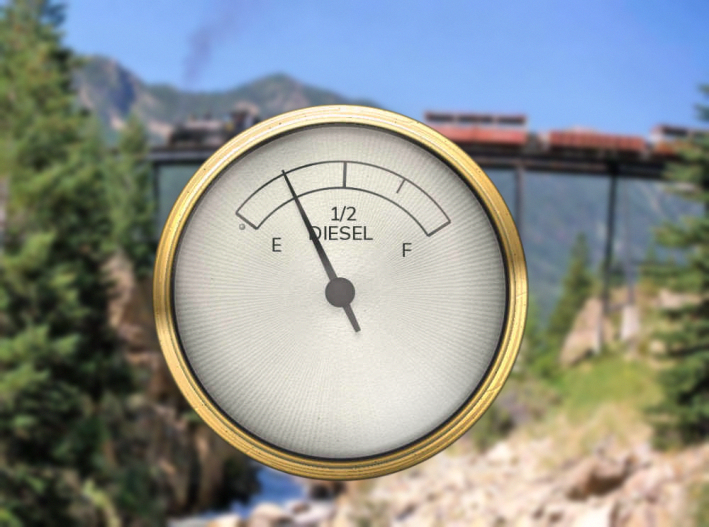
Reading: 0.25
